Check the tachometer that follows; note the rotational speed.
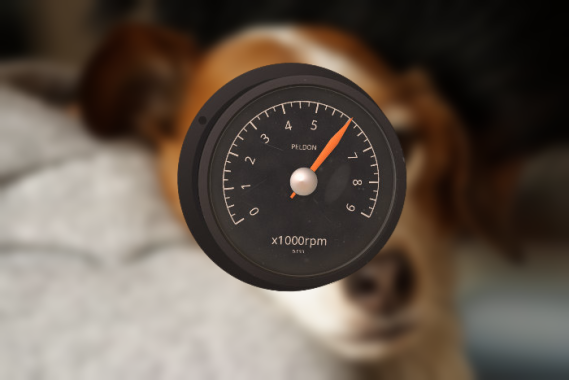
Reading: 6000 rpm
